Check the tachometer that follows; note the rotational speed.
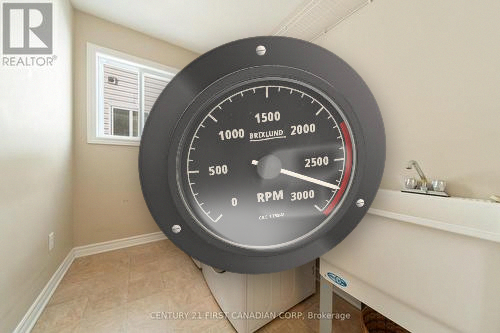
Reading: 2750 rpm
